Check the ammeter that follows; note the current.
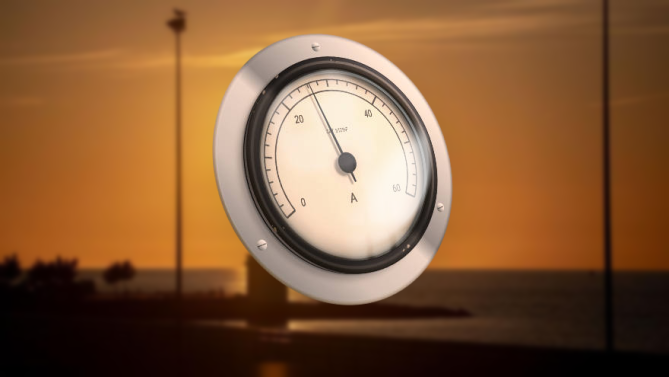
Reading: 26 A
